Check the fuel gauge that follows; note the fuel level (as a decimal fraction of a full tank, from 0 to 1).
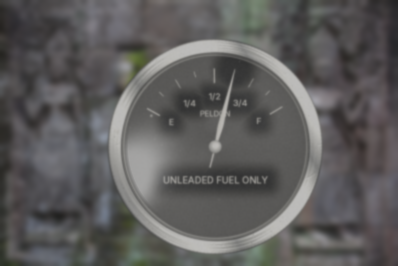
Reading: 0.625
